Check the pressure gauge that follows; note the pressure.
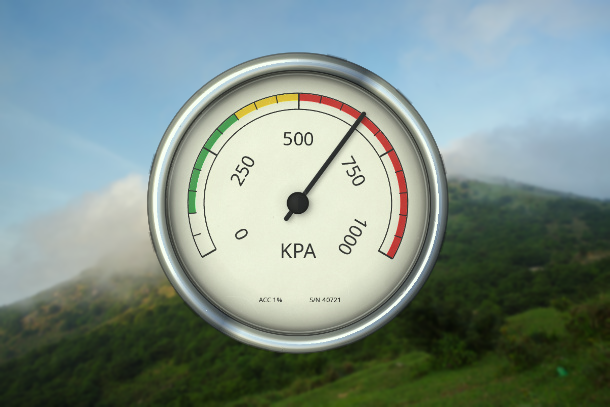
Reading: 650 kPa
